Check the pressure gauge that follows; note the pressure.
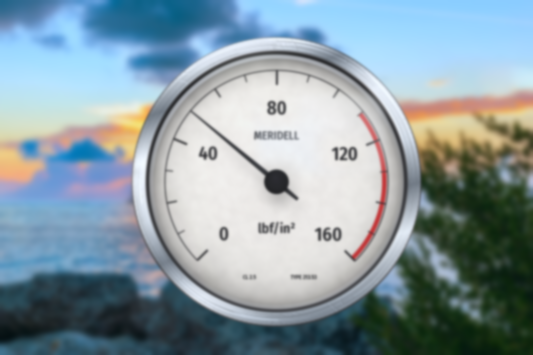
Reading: 50 psi
